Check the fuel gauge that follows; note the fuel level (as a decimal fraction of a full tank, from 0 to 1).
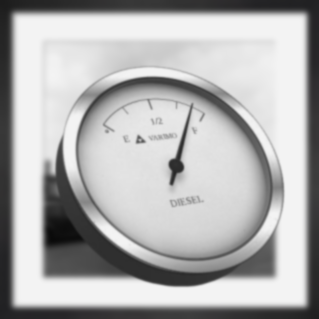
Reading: 0.875
